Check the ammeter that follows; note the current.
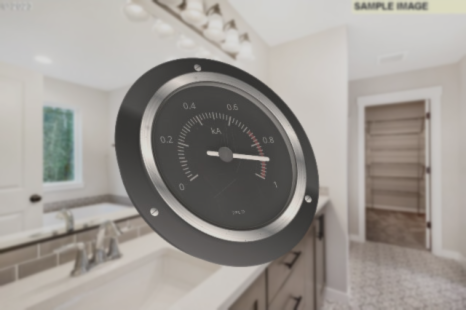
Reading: 0.9 kA
